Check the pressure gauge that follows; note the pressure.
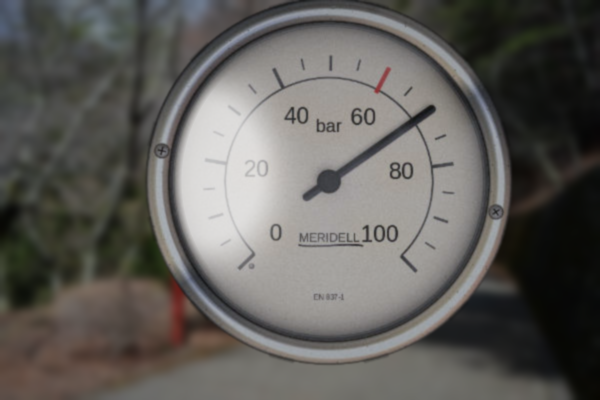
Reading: 70 bar
